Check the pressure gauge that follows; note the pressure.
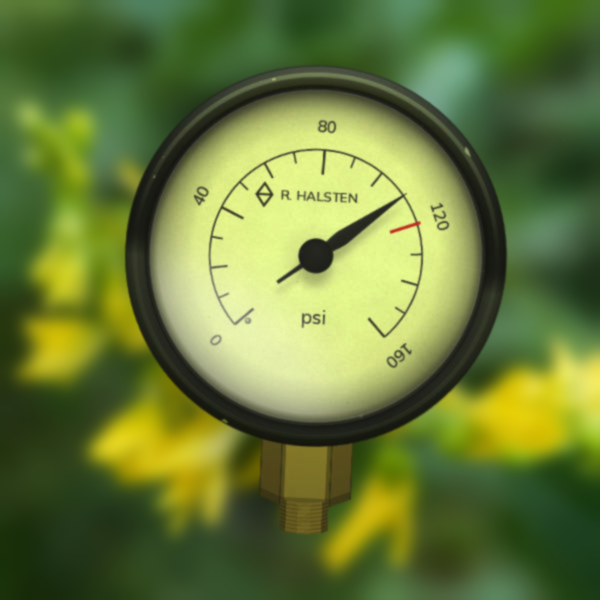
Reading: 110 psi
